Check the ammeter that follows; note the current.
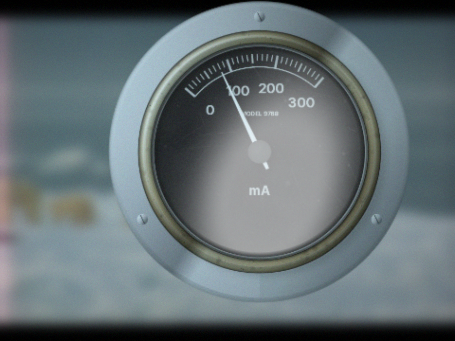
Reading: 80 mA
